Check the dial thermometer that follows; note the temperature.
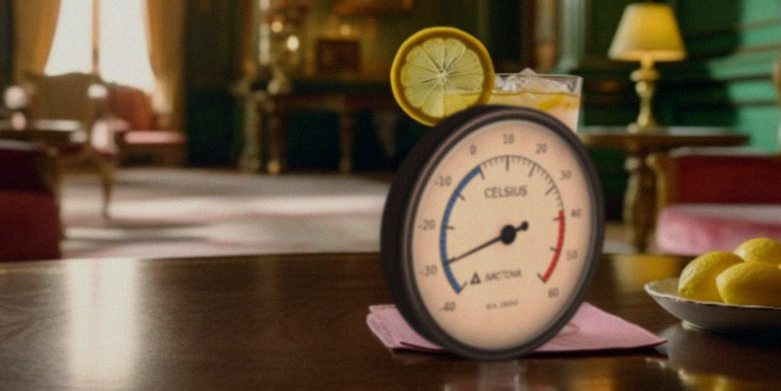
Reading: -30 °C
